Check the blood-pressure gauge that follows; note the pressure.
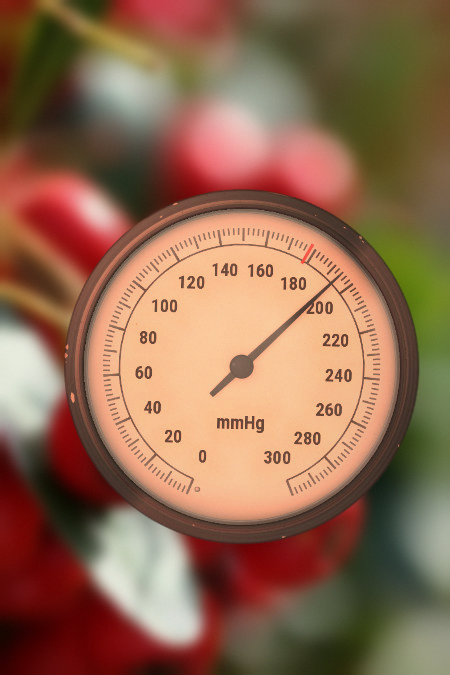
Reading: 194 mmHg
